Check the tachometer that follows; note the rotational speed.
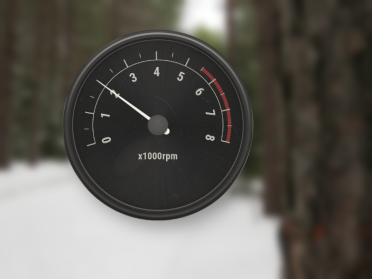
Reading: 2000 rpm
